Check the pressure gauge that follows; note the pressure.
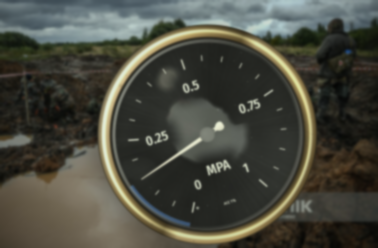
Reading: 0.15 MPa
